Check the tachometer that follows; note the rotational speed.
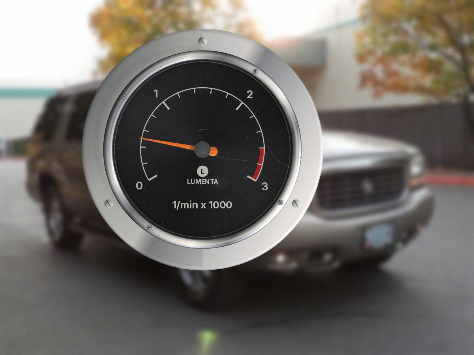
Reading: 500 rpm
